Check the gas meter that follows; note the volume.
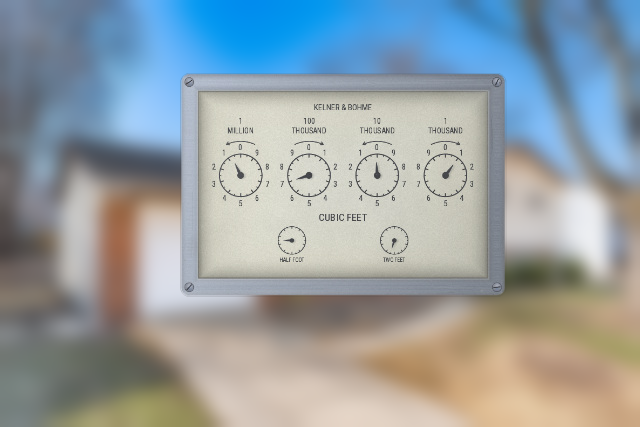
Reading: 70100 ft³
